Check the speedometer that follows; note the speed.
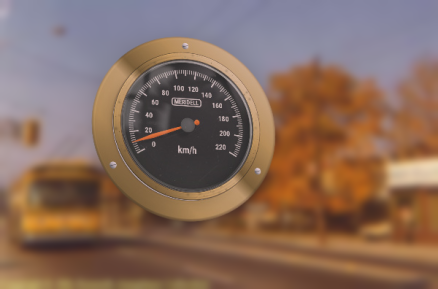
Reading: 10 km/h
